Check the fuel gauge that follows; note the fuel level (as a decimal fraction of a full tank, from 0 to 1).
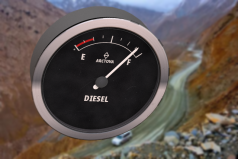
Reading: 0.875
